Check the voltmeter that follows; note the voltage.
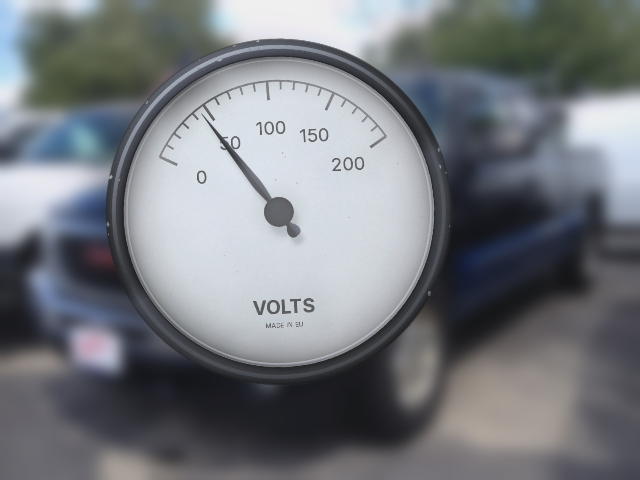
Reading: 45 V
